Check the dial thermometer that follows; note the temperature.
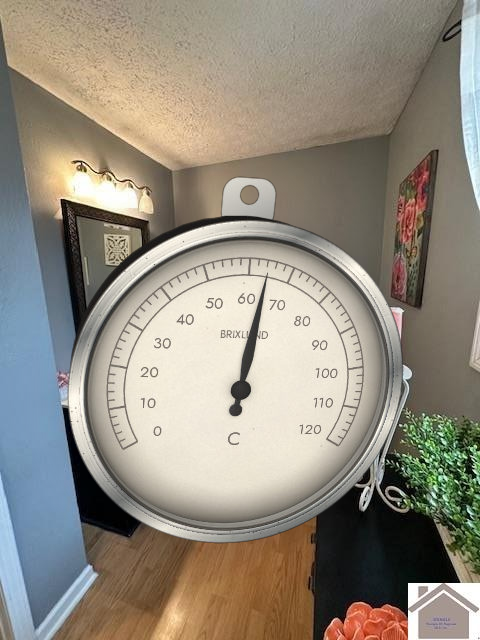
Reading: 64 °C
